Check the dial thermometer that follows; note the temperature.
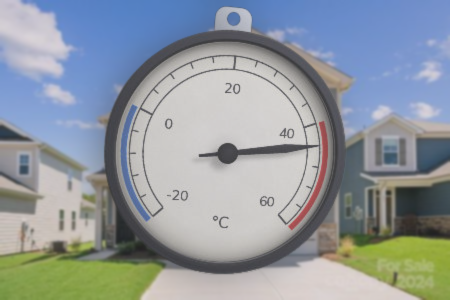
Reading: 44 °C
